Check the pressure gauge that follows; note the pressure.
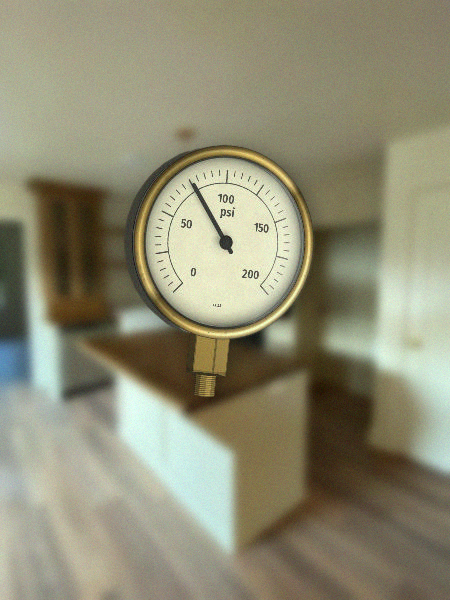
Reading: 75 psi
